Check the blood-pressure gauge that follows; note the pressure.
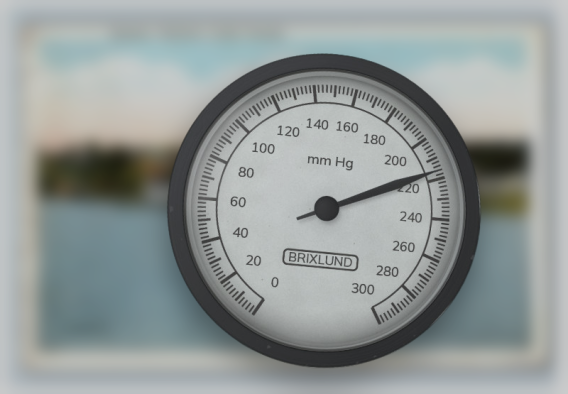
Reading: 216 mmHg
